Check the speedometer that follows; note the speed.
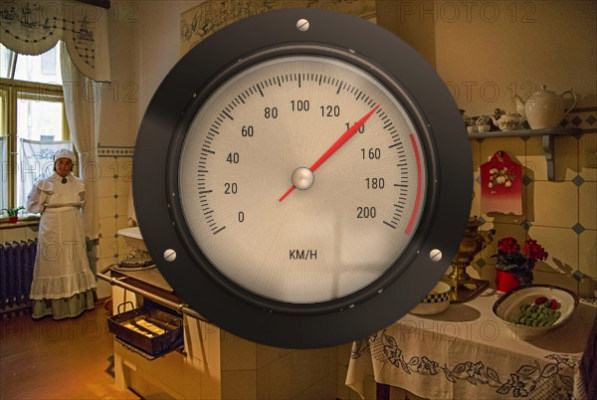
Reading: 140 km/h
